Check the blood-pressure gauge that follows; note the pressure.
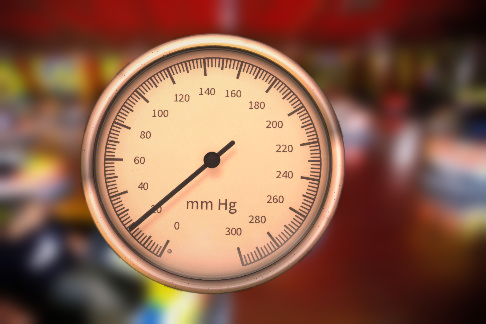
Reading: 20 mmHg
